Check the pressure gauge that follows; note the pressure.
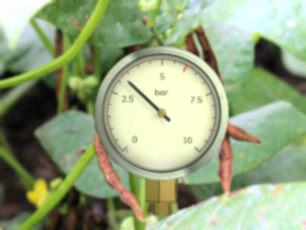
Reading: 3.25 bar
